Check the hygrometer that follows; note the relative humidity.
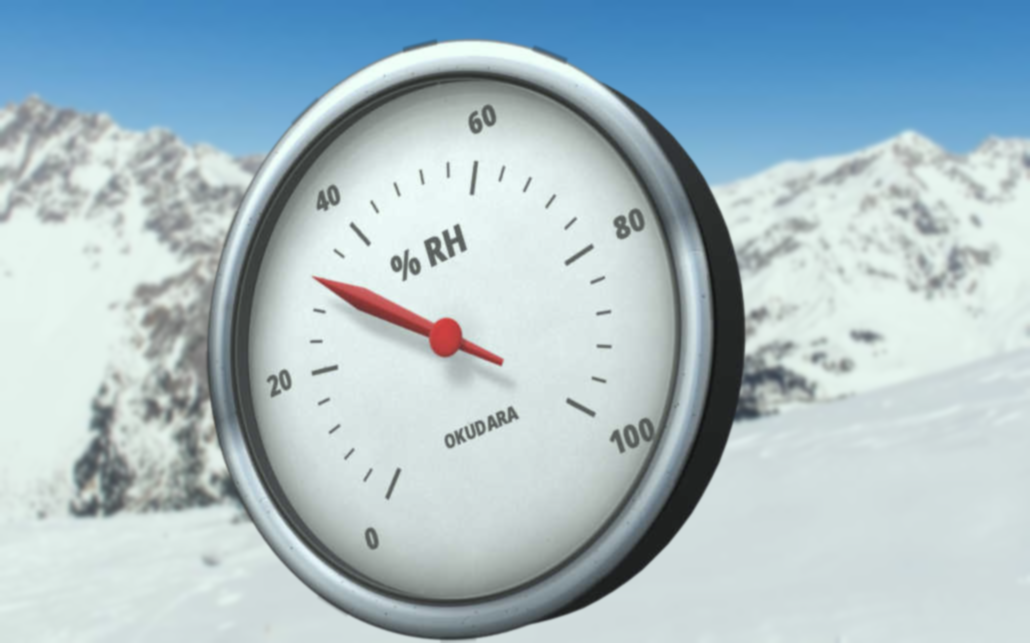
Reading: 32 %
